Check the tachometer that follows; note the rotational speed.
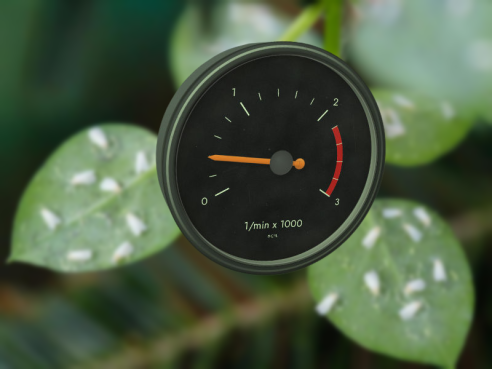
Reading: 400 rpm
